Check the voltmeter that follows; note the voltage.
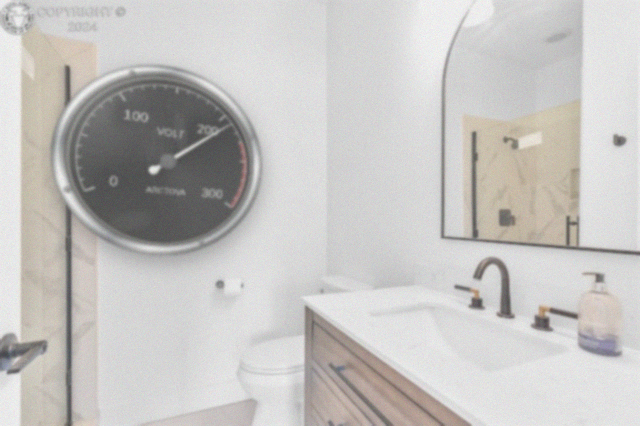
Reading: 210 V
